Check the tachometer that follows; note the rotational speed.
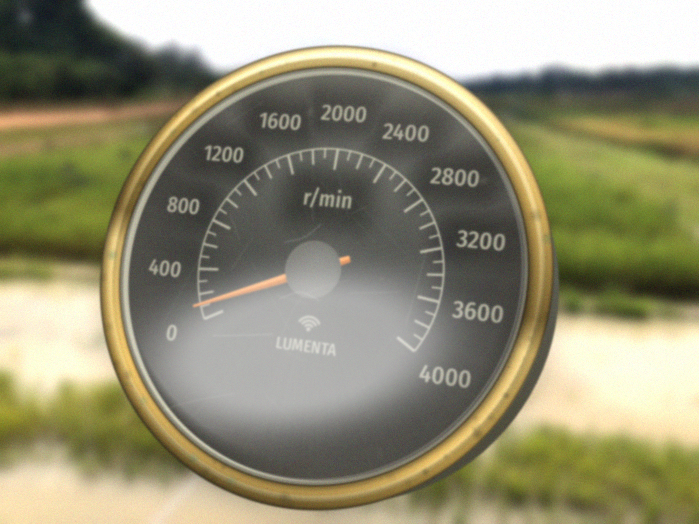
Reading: 100 rpm
